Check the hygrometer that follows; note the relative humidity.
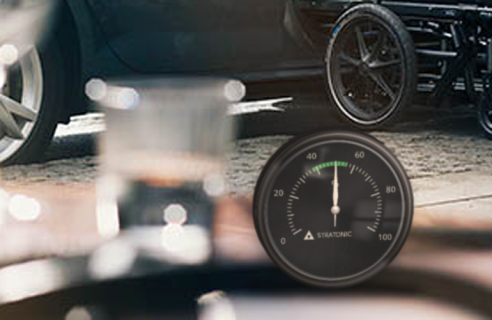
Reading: 50 %
